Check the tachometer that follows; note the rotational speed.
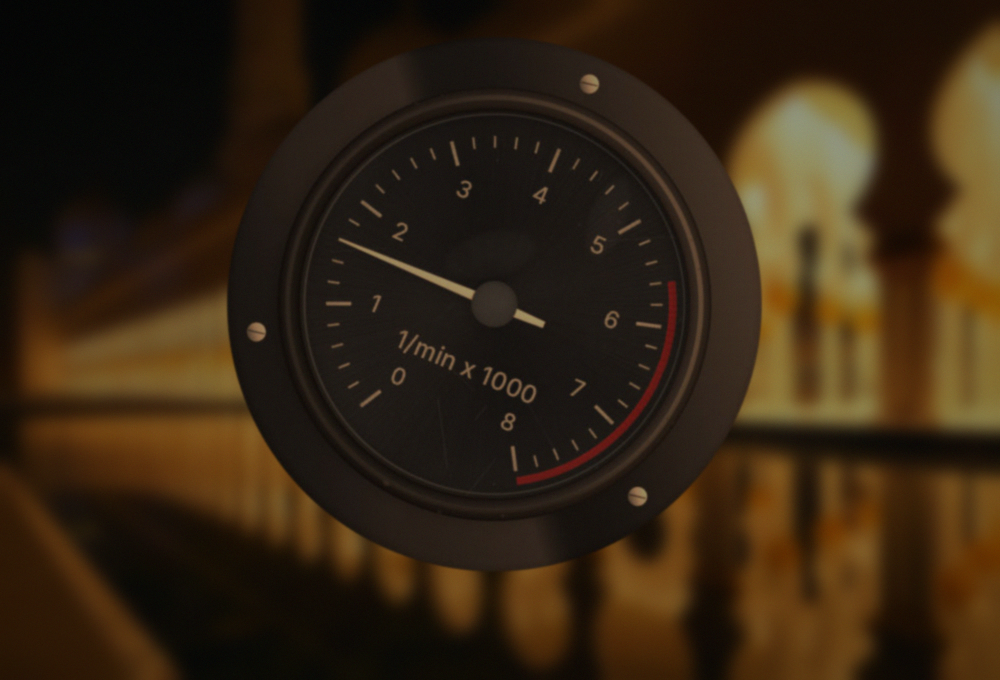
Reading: 1600 rpm
